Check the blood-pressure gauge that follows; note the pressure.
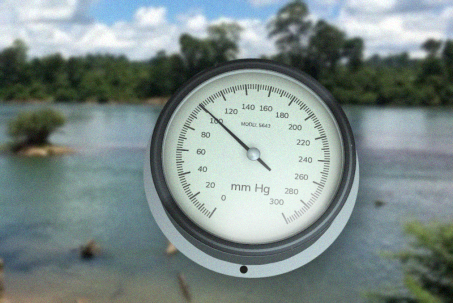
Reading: 100 mmHg
